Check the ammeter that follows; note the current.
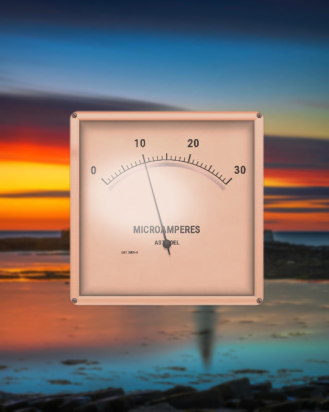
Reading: 10 µA
